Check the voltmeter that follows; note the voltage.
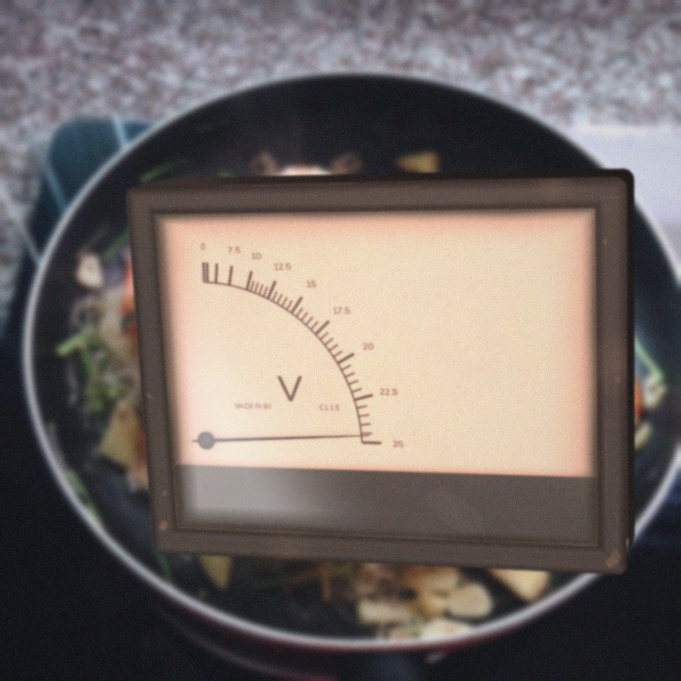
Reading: 24.5 V
